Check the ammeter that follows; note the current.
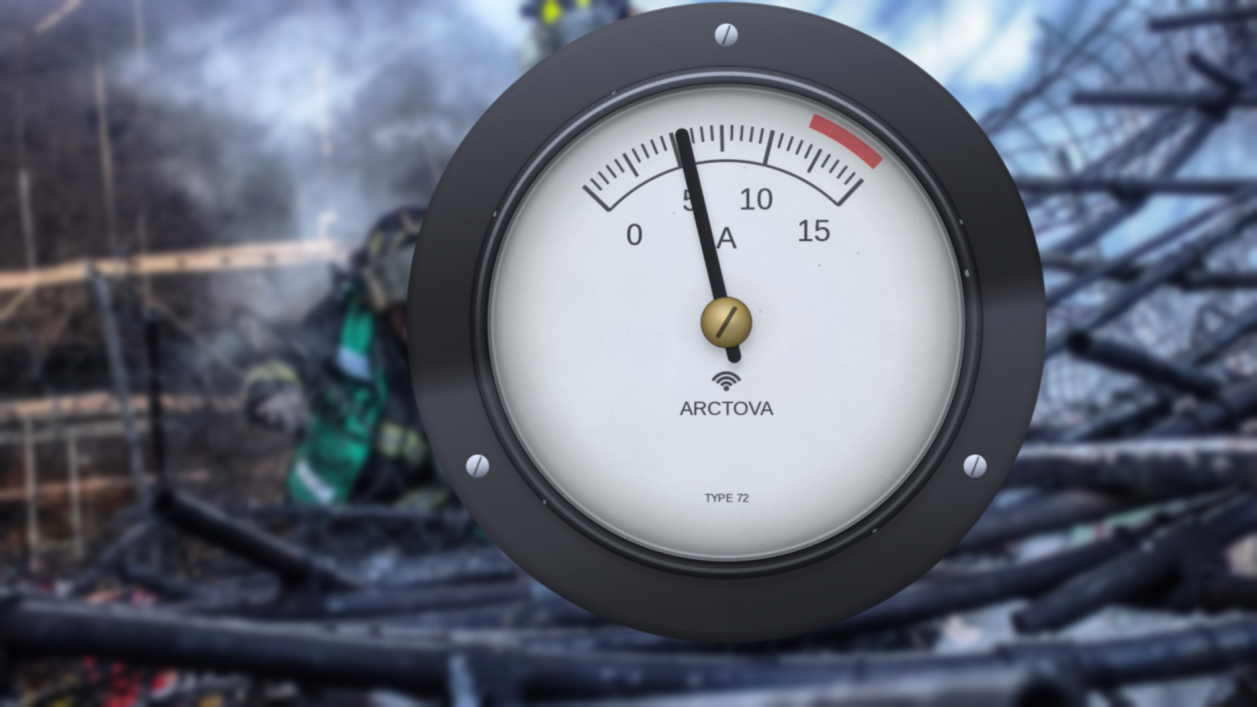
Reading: 5.5 A
